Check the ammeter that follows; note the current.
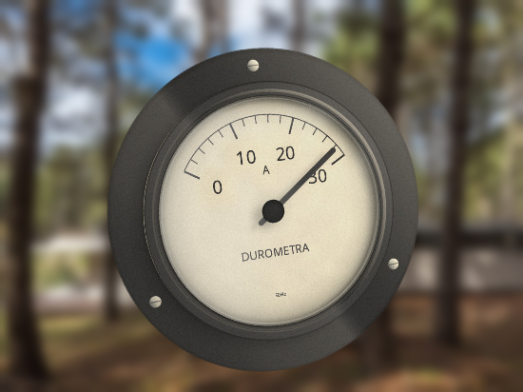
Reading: 28 A
